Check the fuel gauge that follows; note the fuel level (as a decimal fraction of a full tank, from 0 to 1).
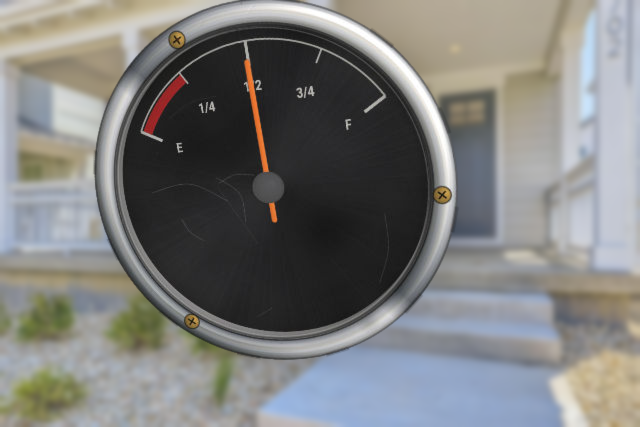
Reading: 0.5
